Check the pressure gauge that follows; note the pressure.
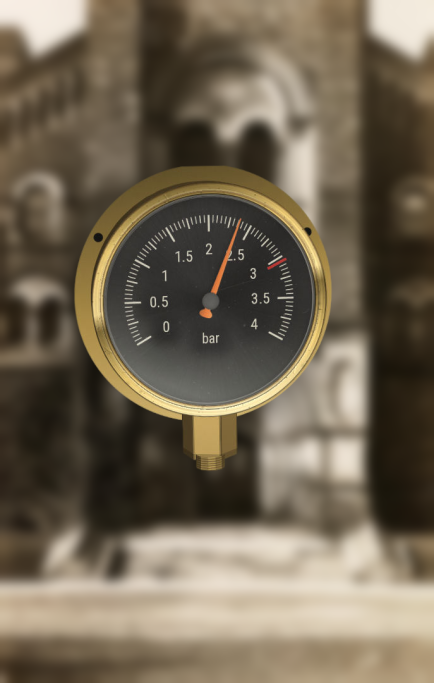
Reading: 2.35 bar
